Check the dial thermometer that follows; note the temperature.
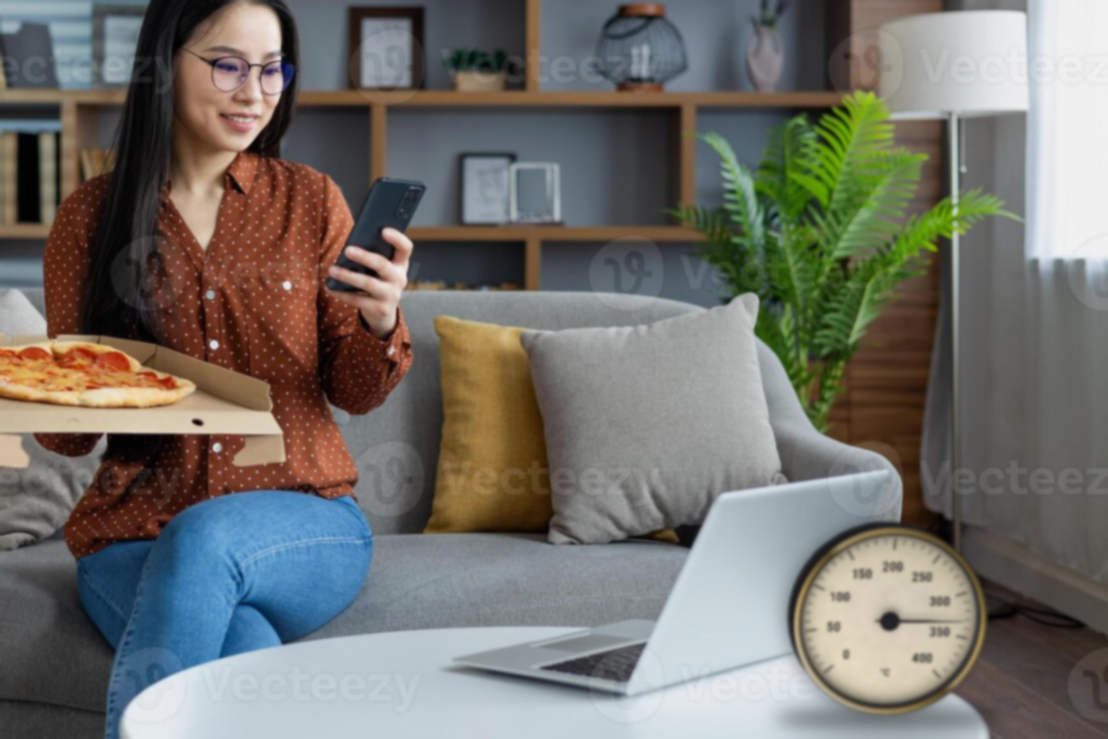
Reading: 330 °C
